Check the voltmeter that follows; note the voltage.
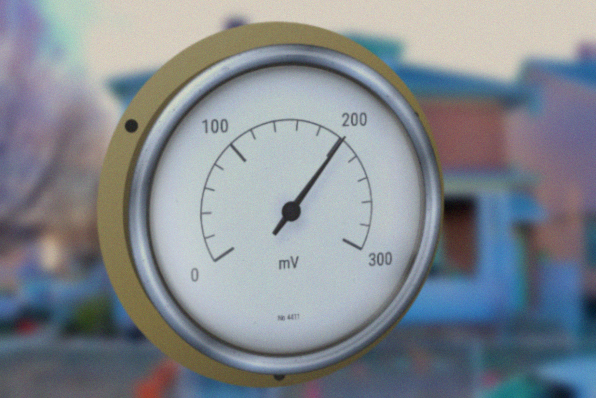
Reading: 200 mV
